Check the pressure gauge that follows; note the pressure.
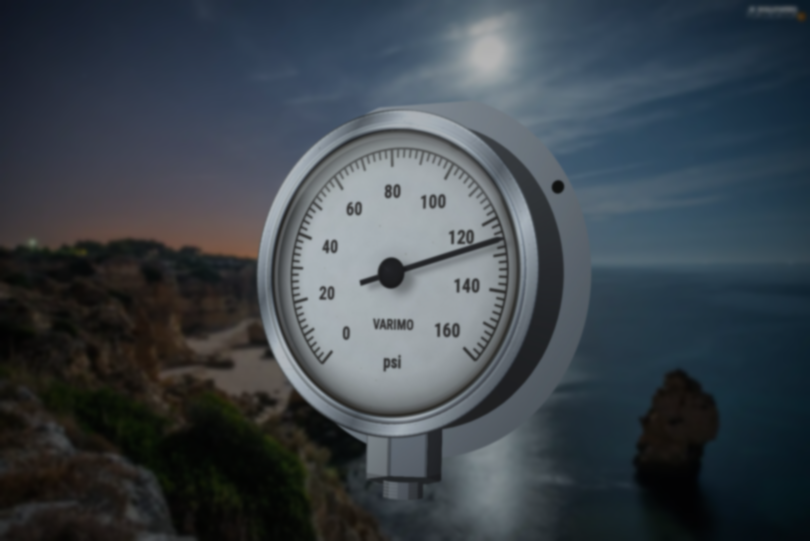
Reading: 126 psi
